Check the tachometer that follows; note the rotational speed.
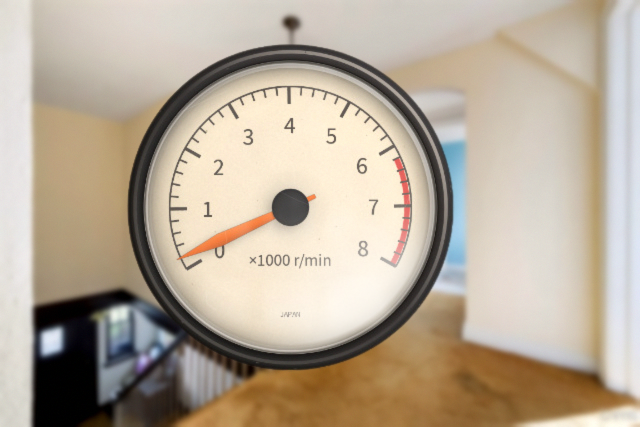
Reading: 200 rpm
